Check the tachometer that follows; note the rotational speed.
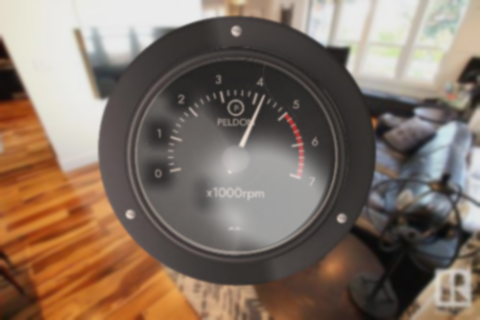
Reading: 4200 rpm
